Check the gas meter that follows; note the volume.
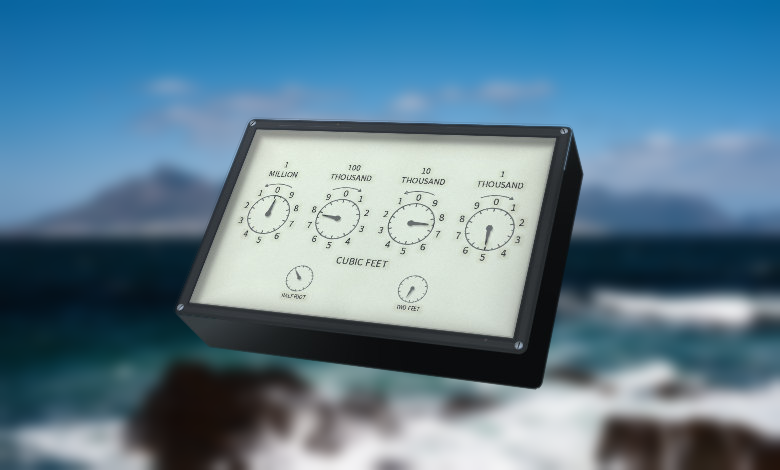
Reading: 977500 ft³
